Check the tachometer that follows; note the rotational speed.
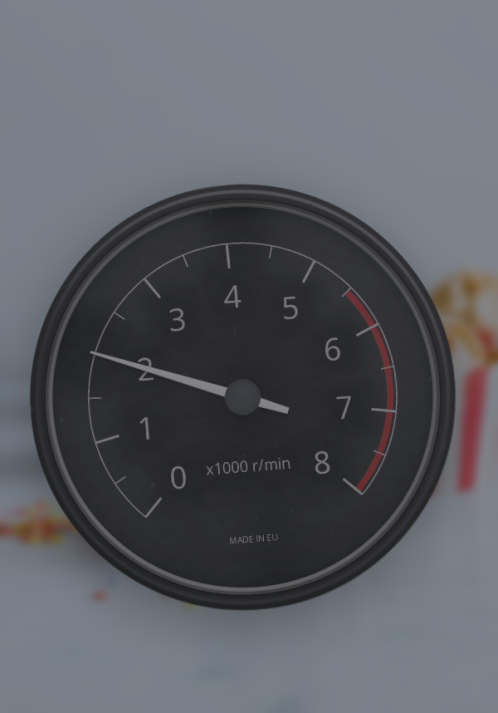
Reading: 2000 rpm
